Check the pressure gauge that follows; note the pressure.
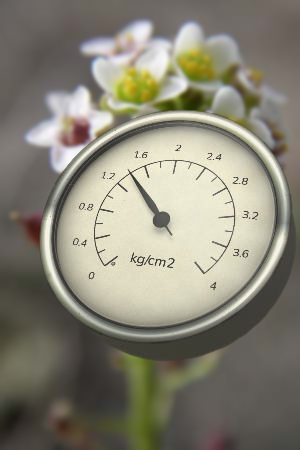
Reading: 1.4 kg/cm²
